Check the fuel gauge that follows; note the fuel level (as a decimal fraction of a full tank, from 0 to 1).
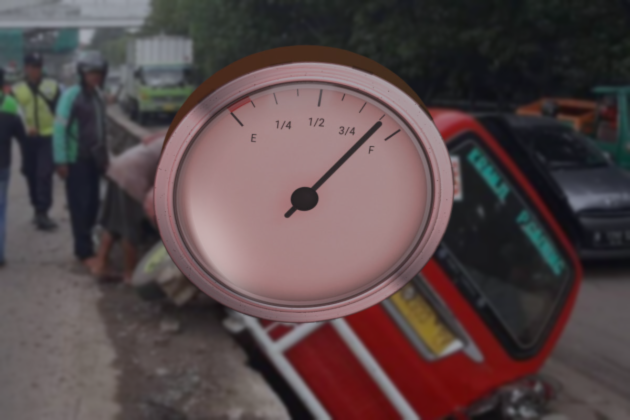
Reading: 0.875
